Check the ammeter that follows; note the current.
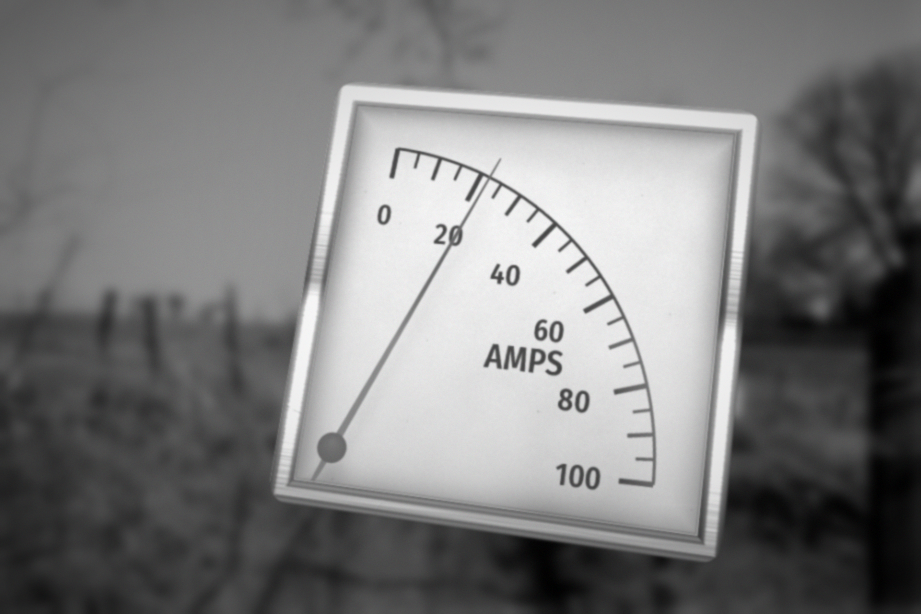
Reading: 22.5 A
